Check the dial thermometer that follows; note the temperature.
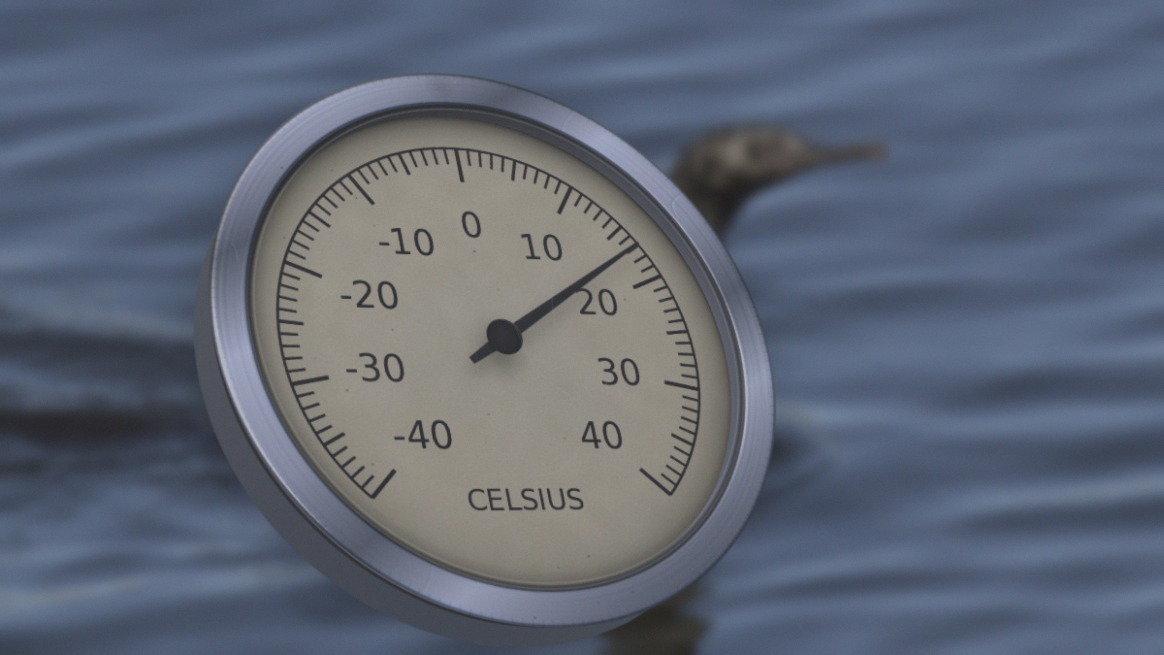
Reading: 17 °C
